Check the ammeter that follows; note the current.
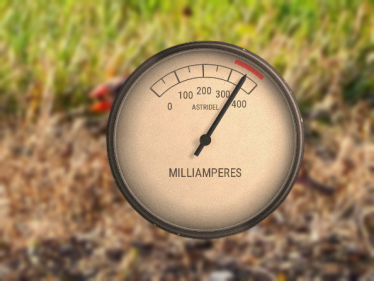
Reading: 350 mA
